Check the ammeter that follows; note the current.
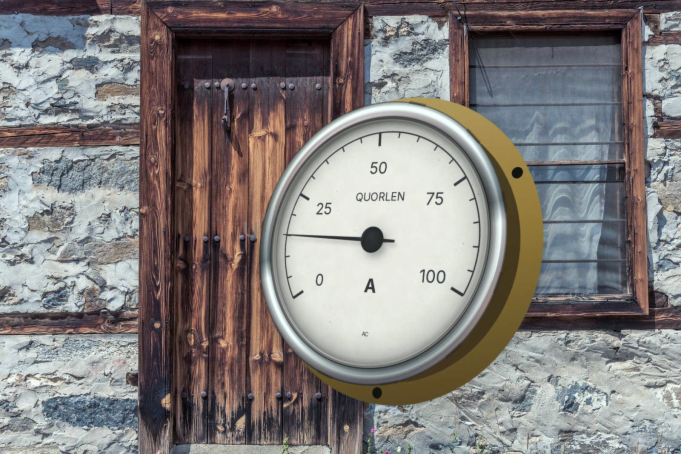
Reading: 15 A
